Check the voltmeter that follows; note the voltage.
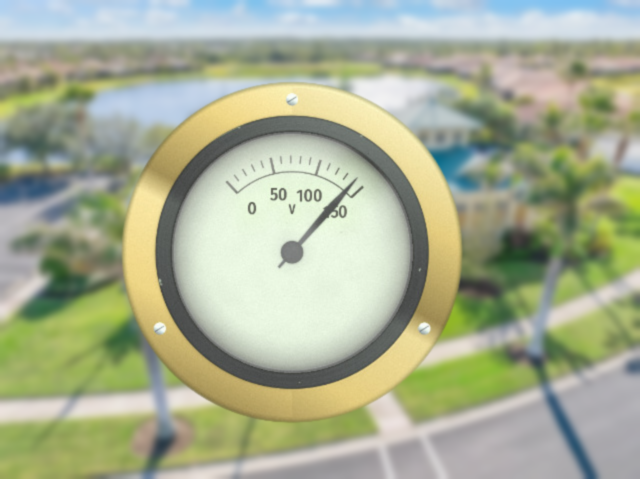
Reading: 140 V
